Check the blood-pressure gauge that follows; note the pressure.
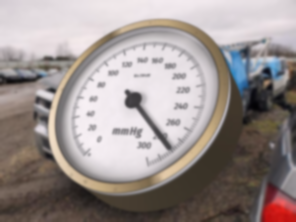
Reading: 280 mmHg
